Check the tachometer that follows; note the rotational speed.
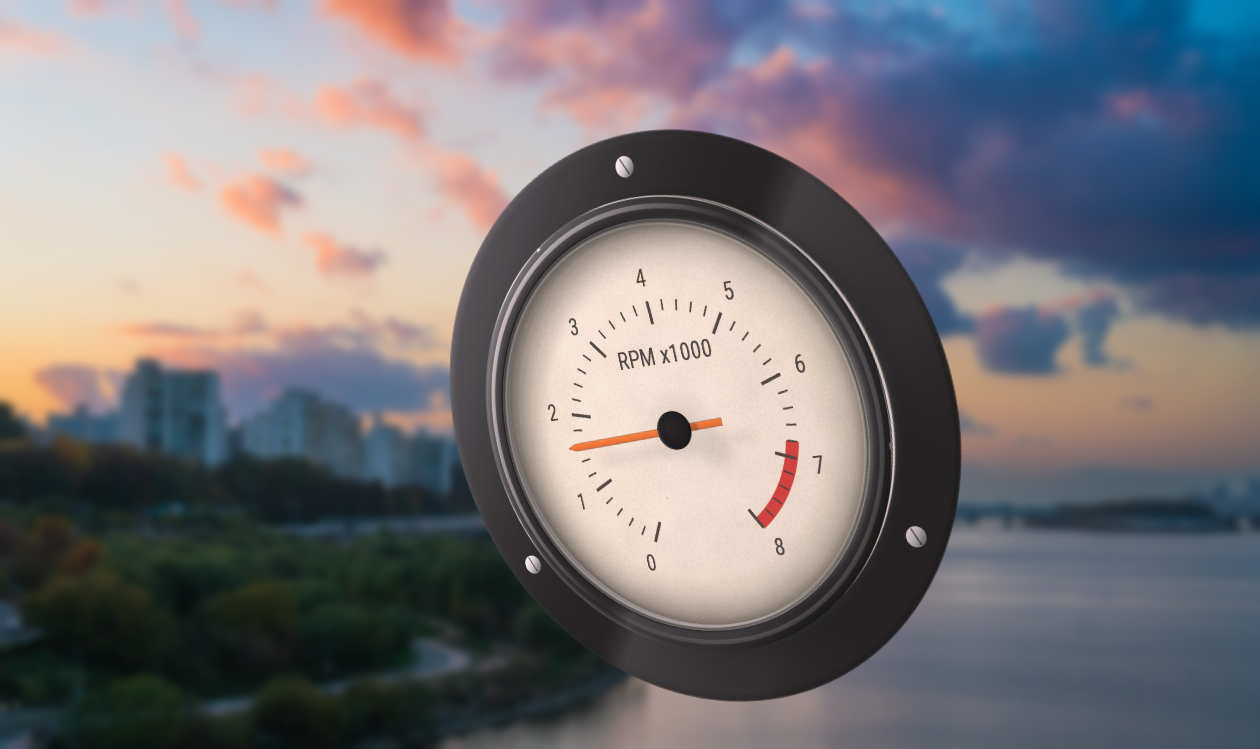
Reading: 1600 rpm
